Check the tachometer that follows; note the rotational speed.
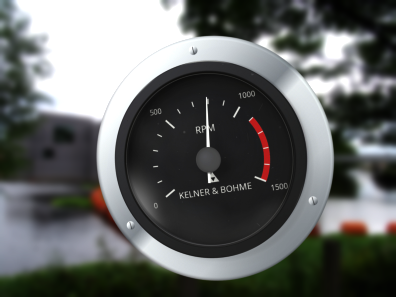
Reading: 800 rpm
